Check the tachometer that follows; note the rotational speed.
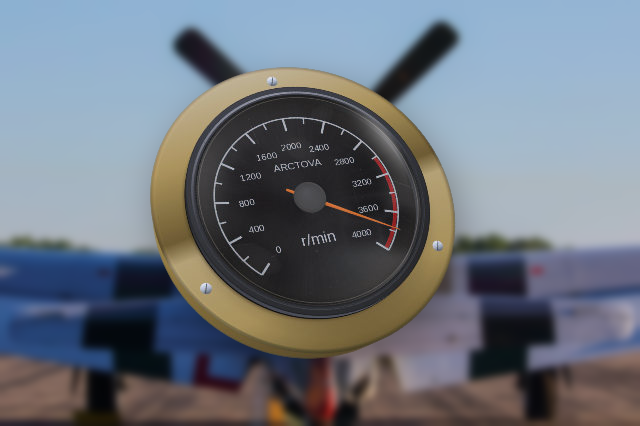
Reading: 3800 rpm
